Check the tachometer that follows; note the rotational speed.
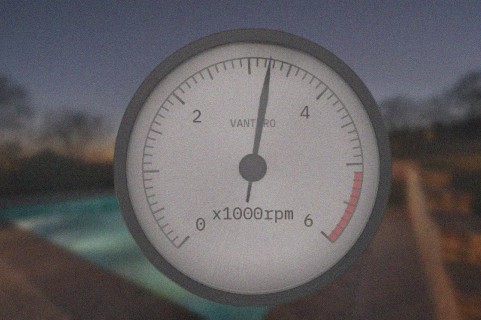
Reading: 3250 rpm
